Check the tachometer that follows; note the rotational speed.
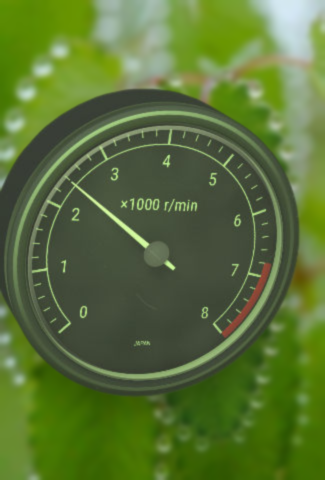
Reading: 2400 rpm
